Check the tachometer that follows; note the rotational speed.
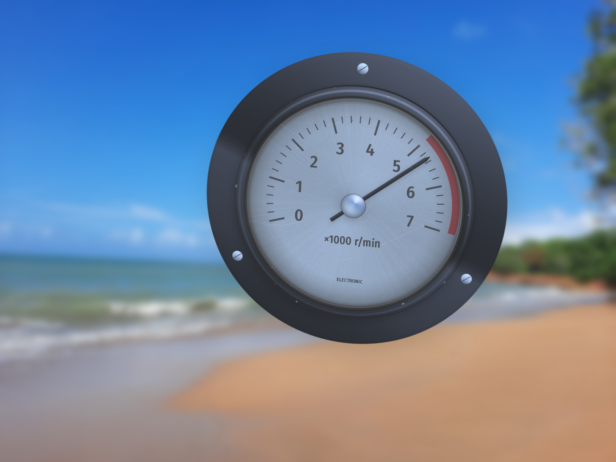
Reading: 5300 rpm
